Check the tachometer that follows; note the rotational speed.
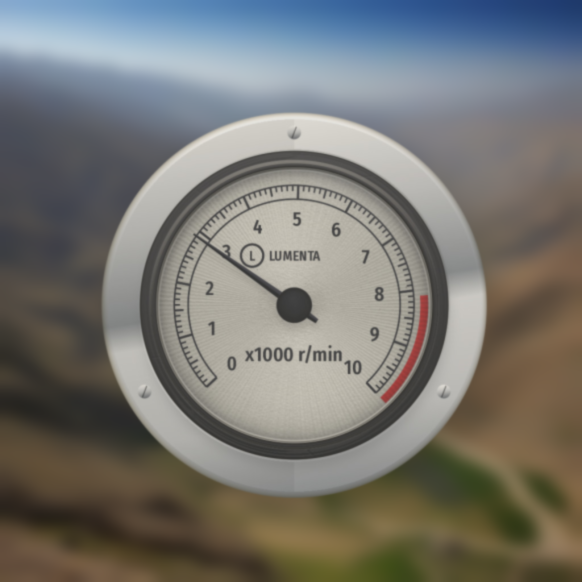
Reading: 2900 rpm
